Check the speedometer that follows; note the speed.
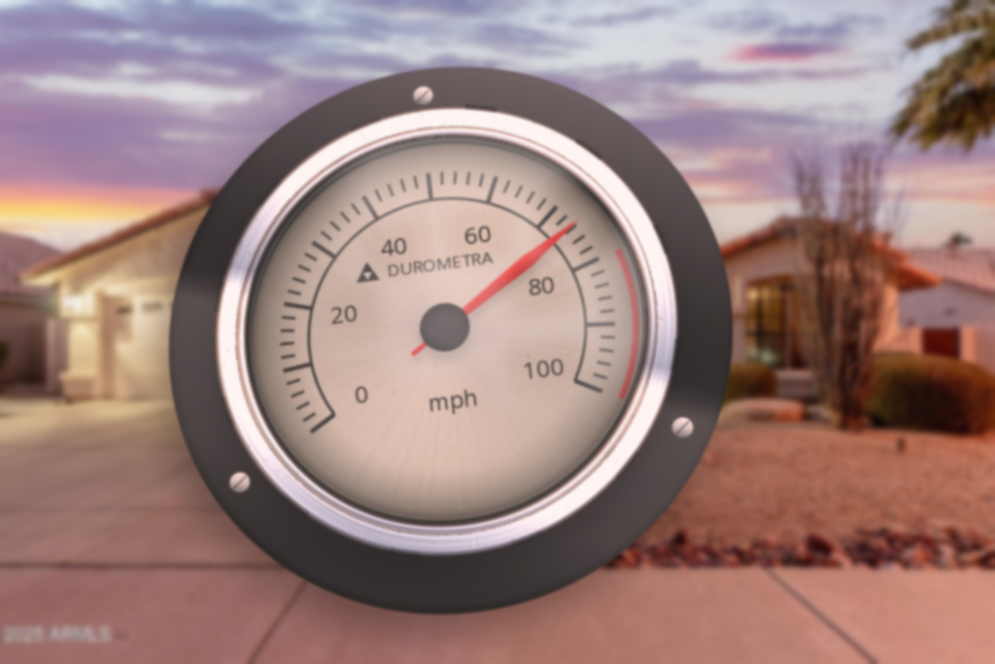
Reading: 74 mph
